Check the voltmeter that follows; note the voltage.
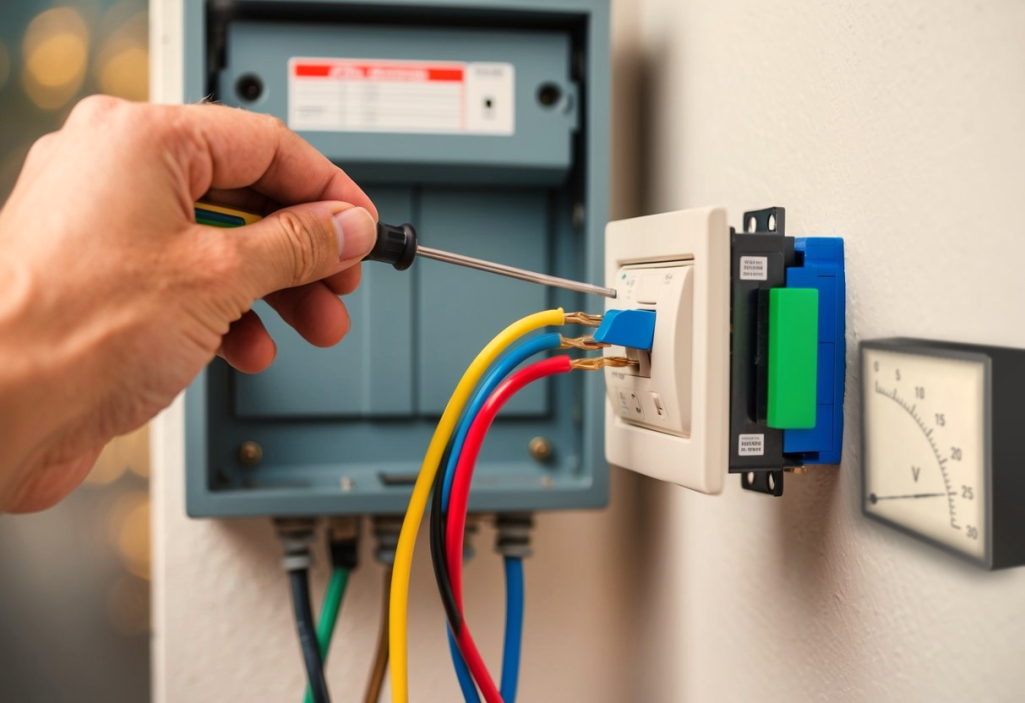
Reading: 25 V
